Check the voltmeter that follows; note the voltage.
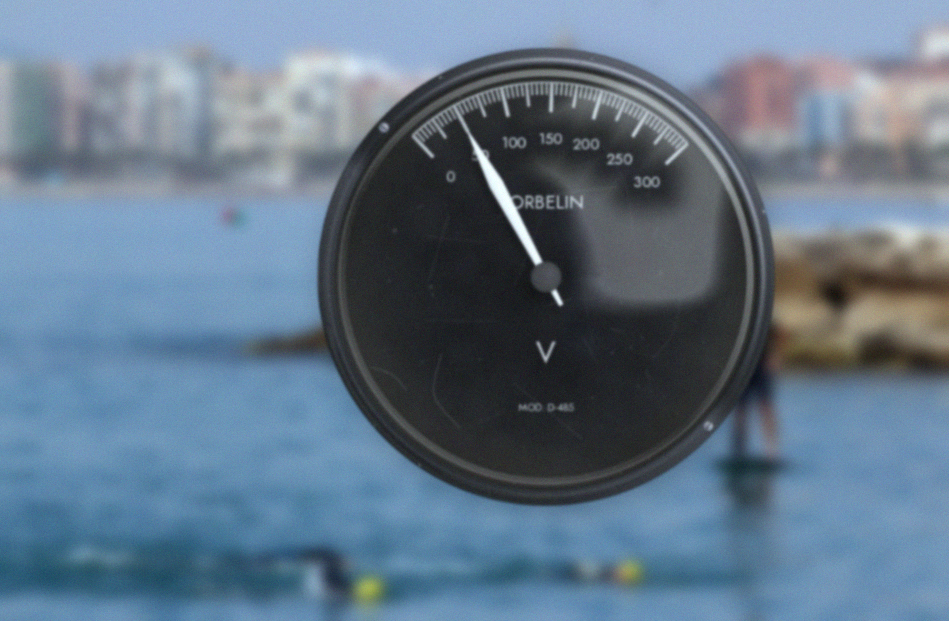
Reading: 50 V
